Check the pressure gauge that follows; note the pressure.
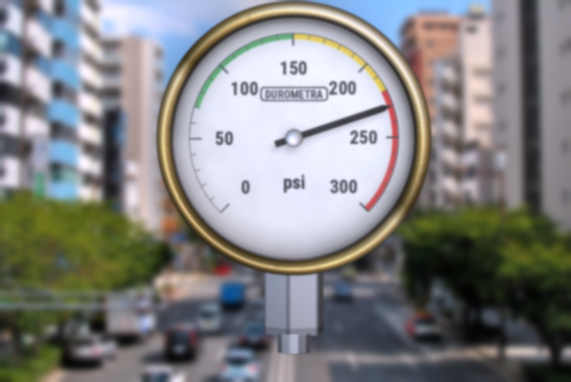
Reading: 230 psi
